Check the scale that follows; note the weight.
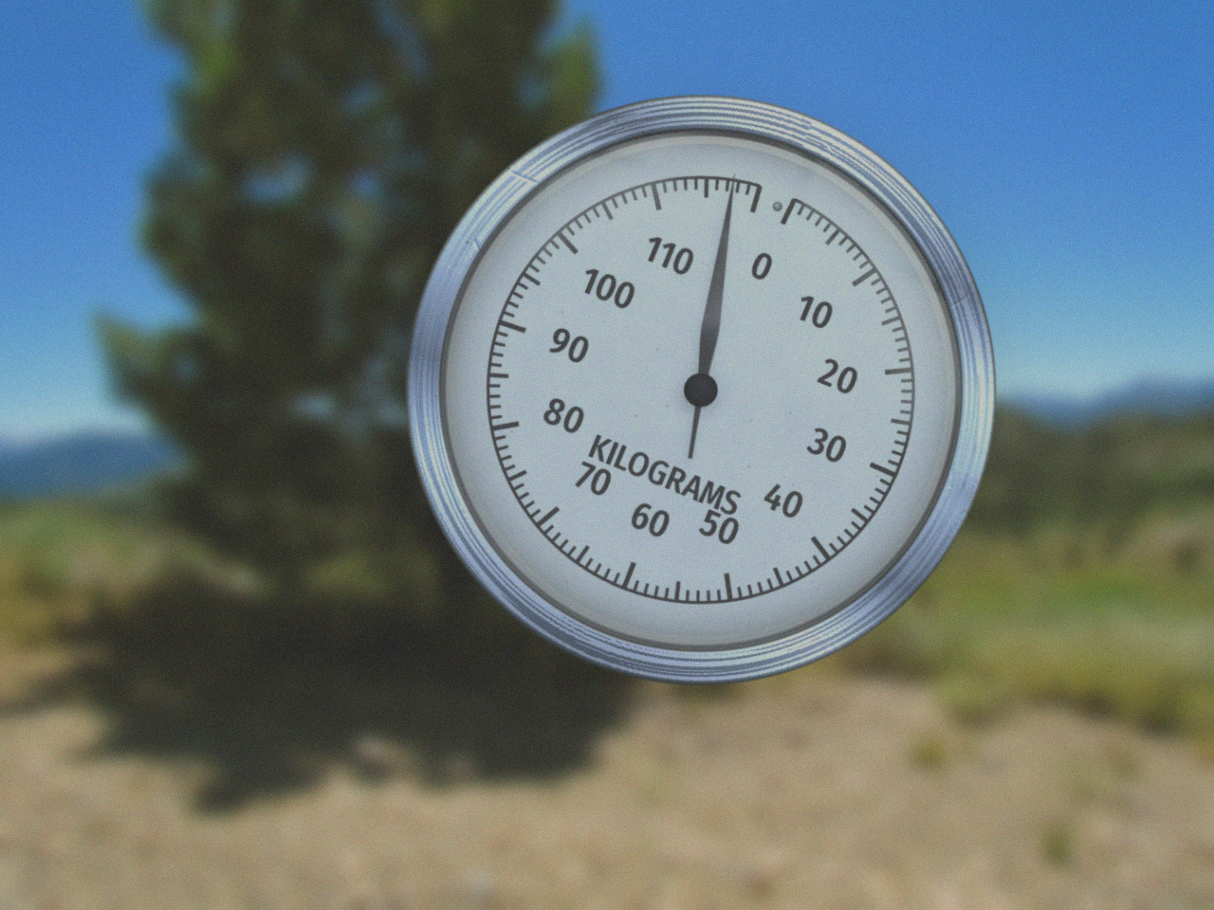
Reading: 117.5 kg
